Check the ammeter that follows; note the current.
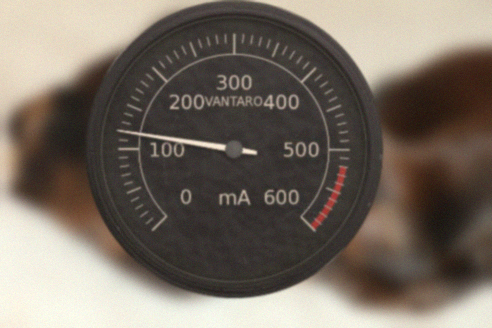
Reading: 120 mA
